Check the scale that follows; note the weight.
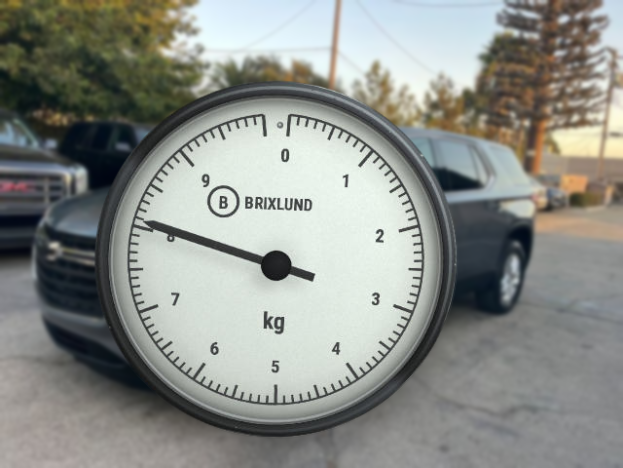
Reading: 8.1 kg
